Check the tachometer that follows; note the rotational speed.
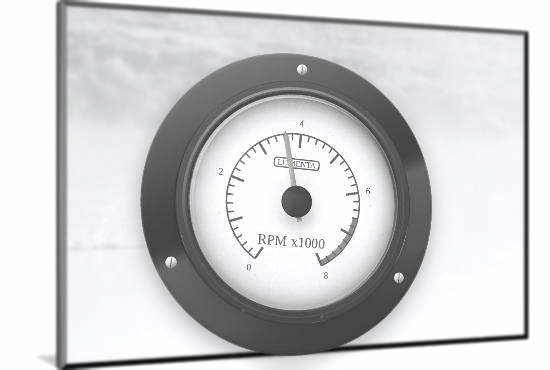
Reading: 3600 rpm
